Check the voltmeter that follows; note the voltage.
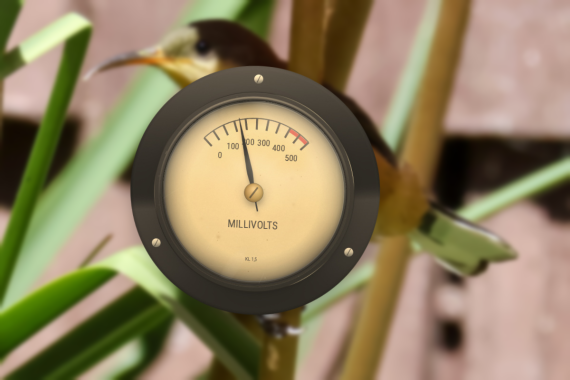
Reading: 175 mV
